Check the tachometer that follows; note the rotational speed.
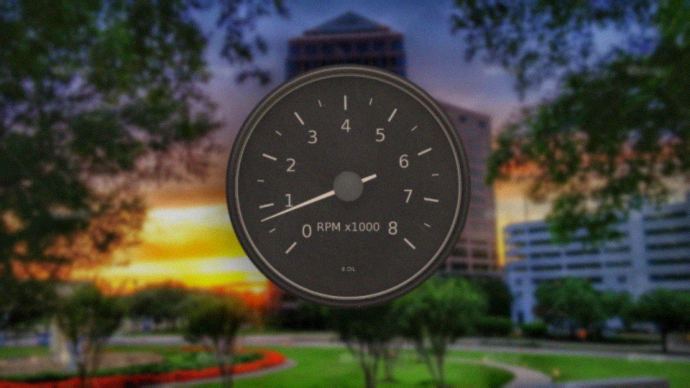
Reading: 750 rpm
